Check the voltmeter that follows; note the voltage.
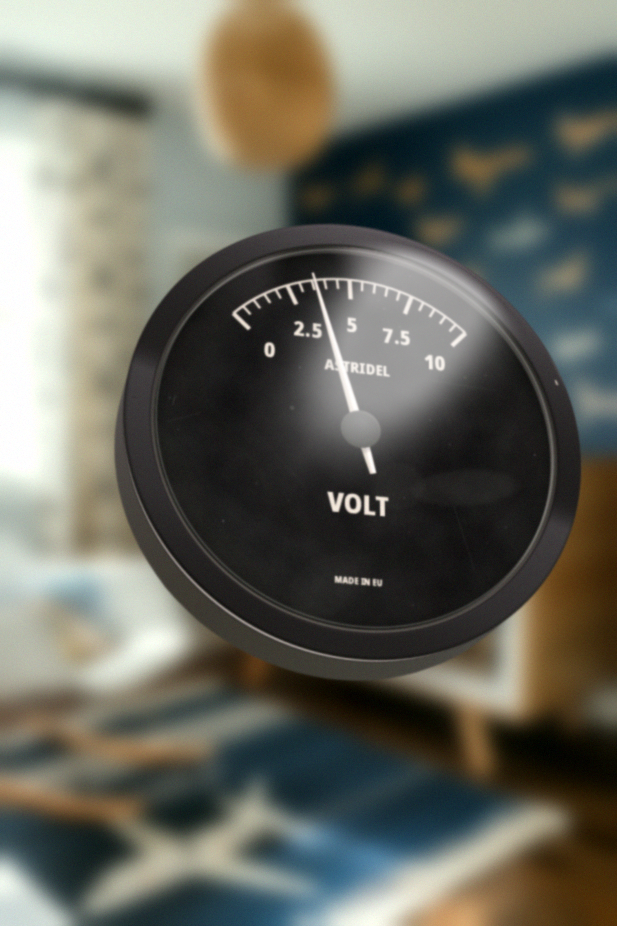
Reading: 3.5 V
